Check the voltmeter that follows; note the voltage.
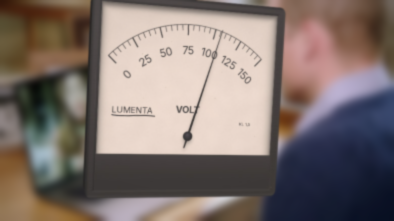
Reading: 105 V
